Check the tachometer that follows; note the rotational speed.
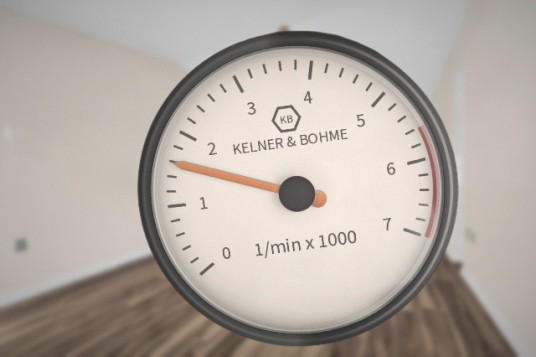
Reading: 1600 rpm
